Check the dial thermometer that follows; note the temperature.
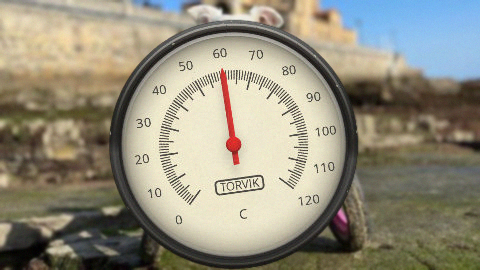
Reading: 60 °C
